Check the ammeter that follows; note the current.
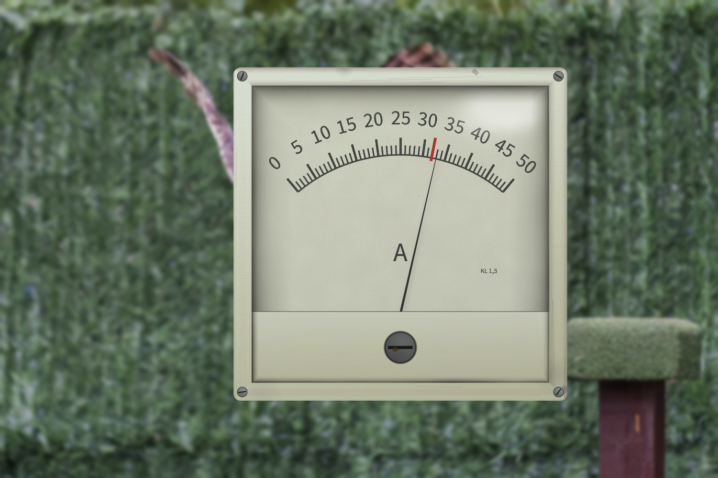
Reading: 33 A
